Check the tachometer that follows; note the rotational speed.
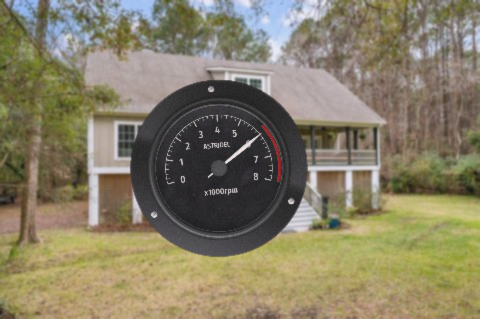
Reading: 6000 rpm
